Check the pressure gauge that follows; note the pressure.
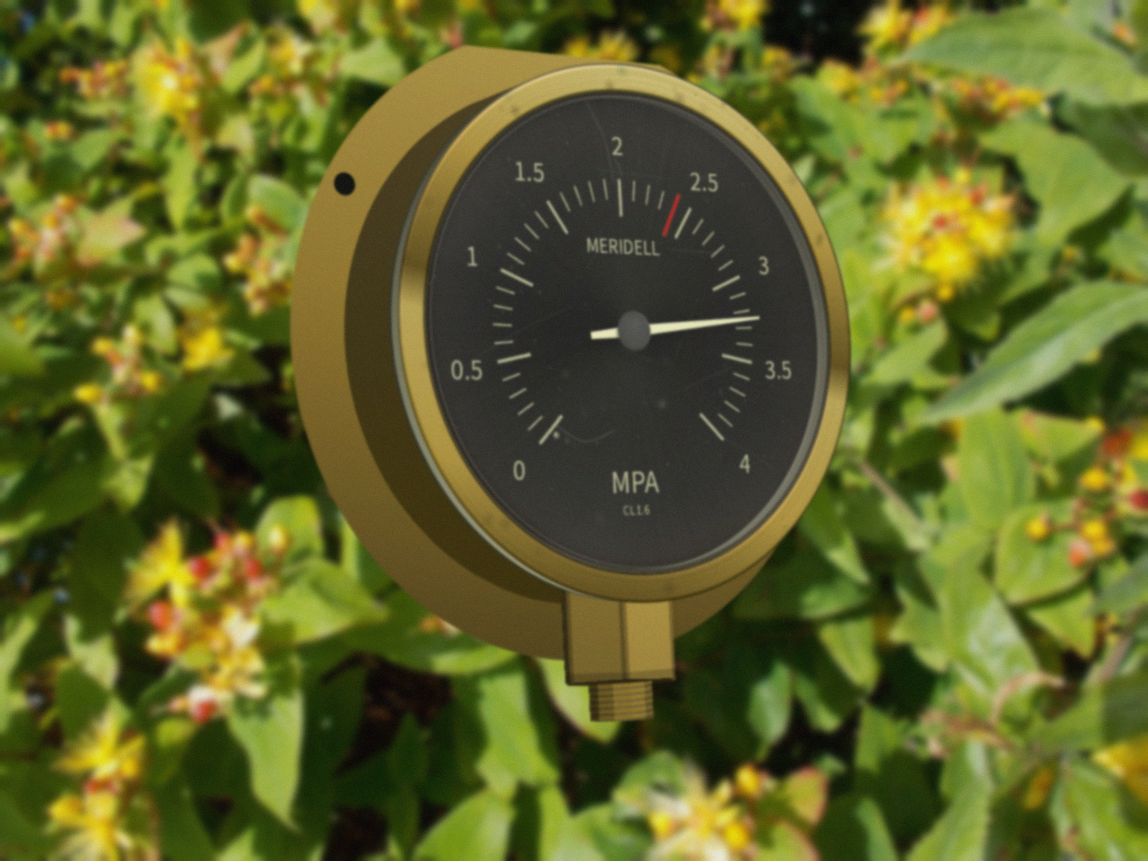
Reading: 3.25 MPa
